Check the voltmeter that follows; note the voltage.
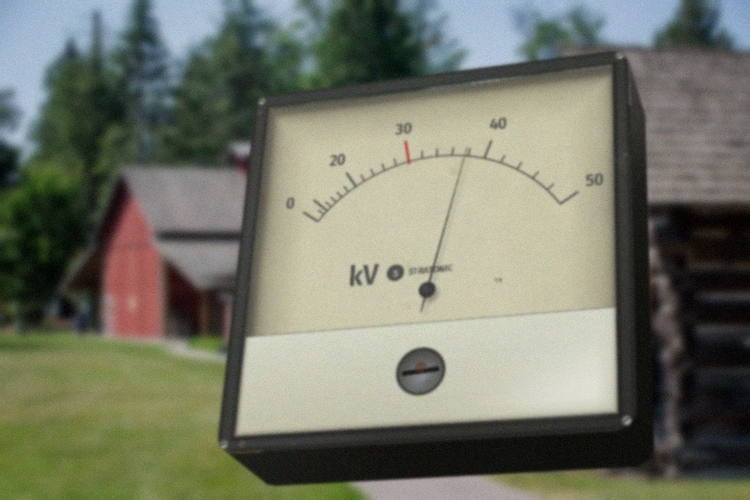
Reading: 38 kV
